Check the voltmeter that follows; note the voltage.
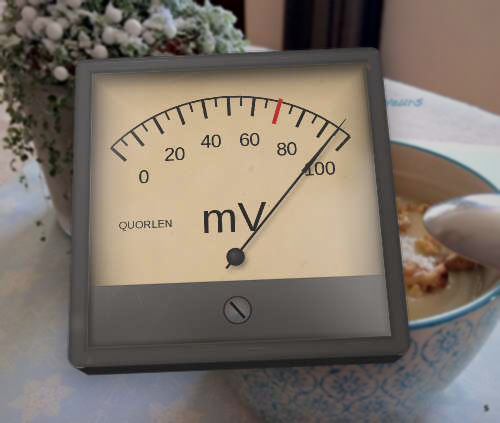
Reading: 95 mV
